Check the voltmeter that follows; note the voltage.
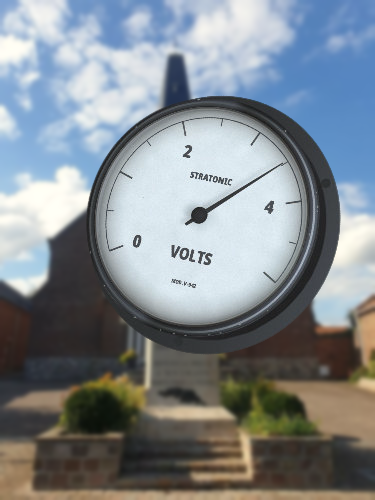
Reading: 3.5 V
